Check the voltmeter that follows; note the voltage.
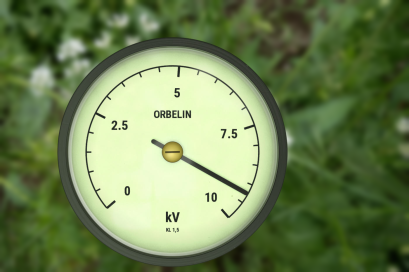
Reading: 9.25 kV
